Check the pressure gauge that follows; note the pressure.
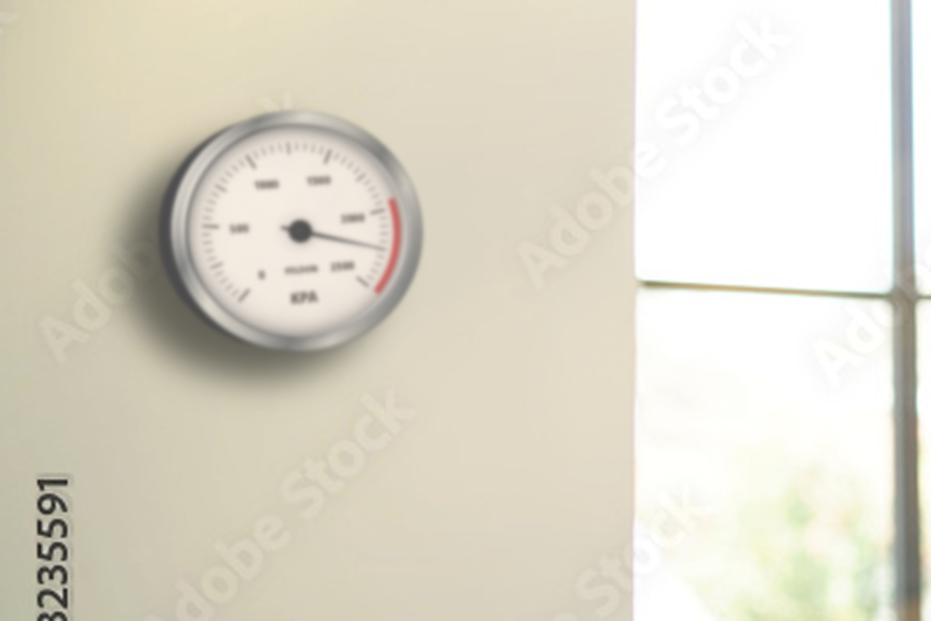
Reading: 2250 kPa
